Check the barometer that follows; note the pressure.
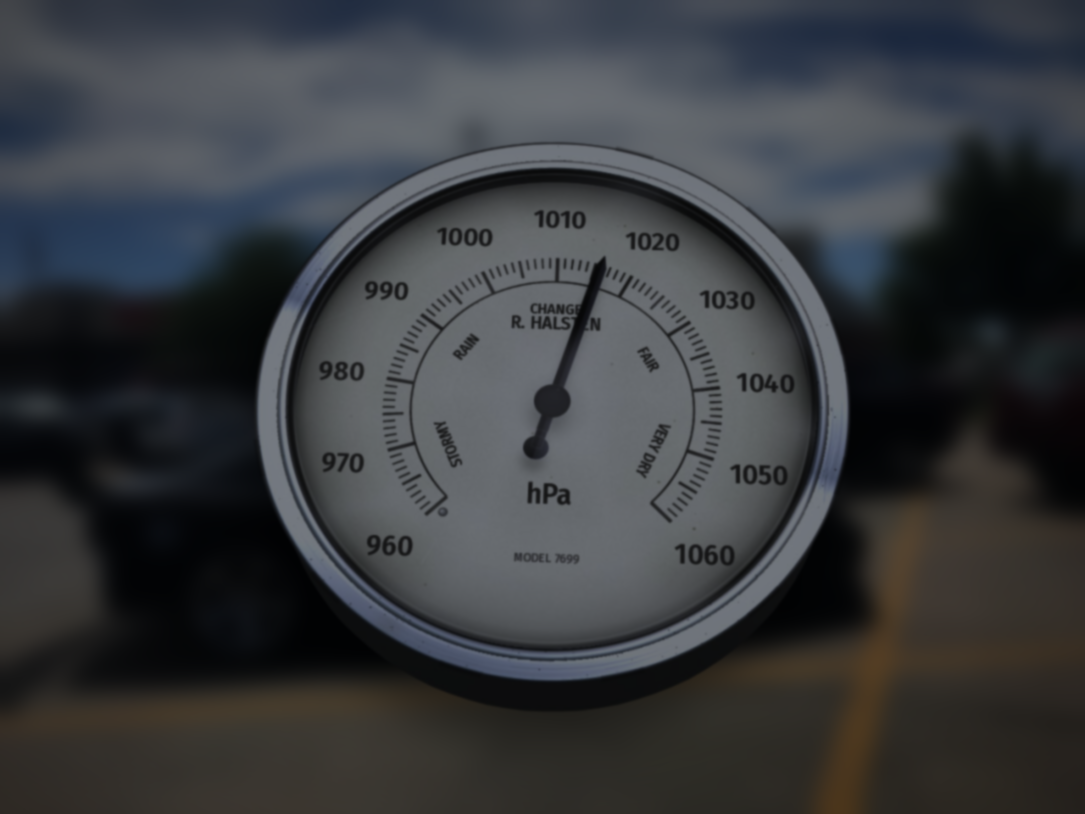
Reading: 1016 hPa
